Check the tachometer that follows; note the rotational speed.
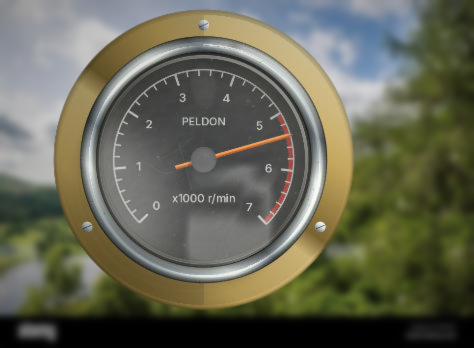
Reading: 5400 rpm
